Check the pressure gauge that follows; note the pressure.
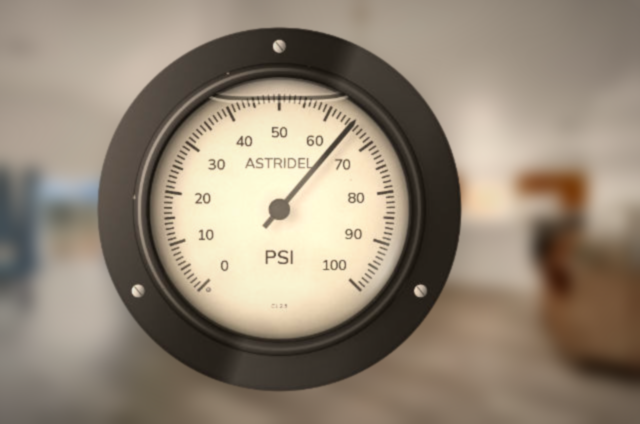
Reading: 65 psi
